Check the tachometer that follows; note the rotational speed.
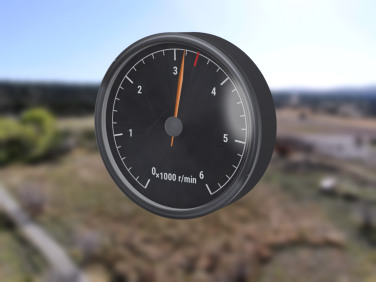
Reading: 3200 rpm
